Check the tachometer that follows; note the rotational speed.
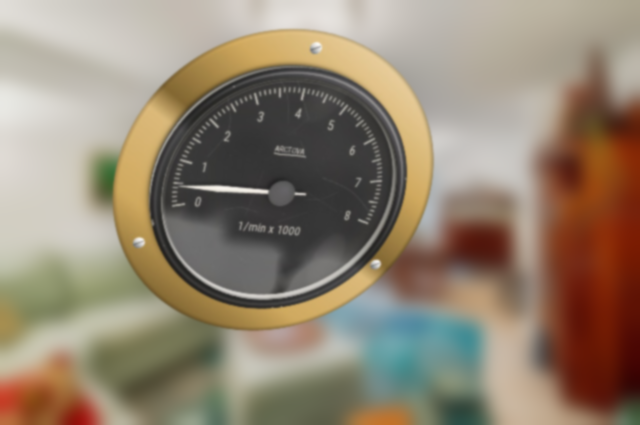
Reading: 500 rpm
